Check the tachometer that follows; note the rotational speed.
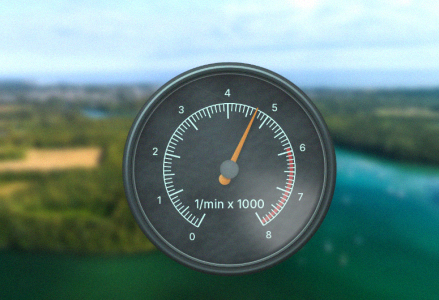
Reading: 4700 rpm
